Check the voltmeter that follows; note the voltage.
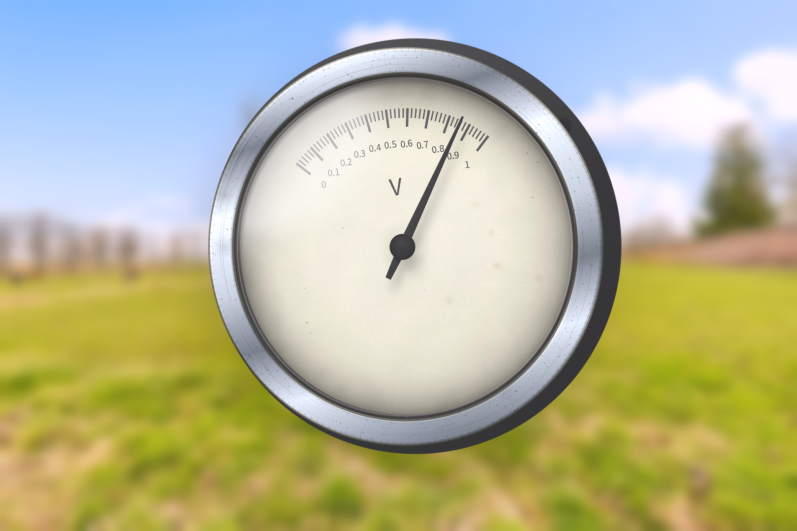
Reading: 0.86 V
